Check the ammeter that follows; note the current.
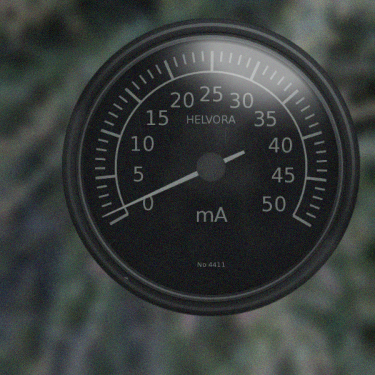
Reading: 1 mA
